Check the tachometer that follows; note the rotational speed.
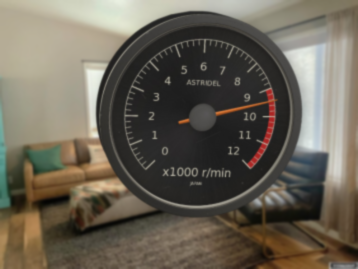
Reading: 9400 rpm
